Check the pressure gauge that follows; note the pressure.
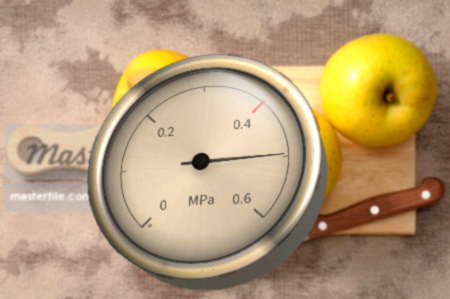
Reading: 0.5 MPa
